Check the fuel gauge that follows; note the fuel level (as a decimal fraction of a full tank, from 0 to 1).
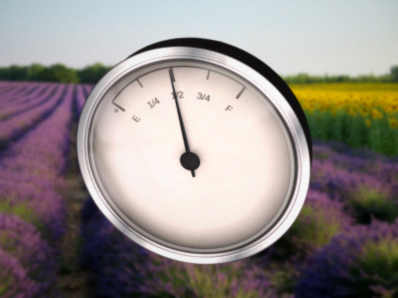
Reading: 0.5
